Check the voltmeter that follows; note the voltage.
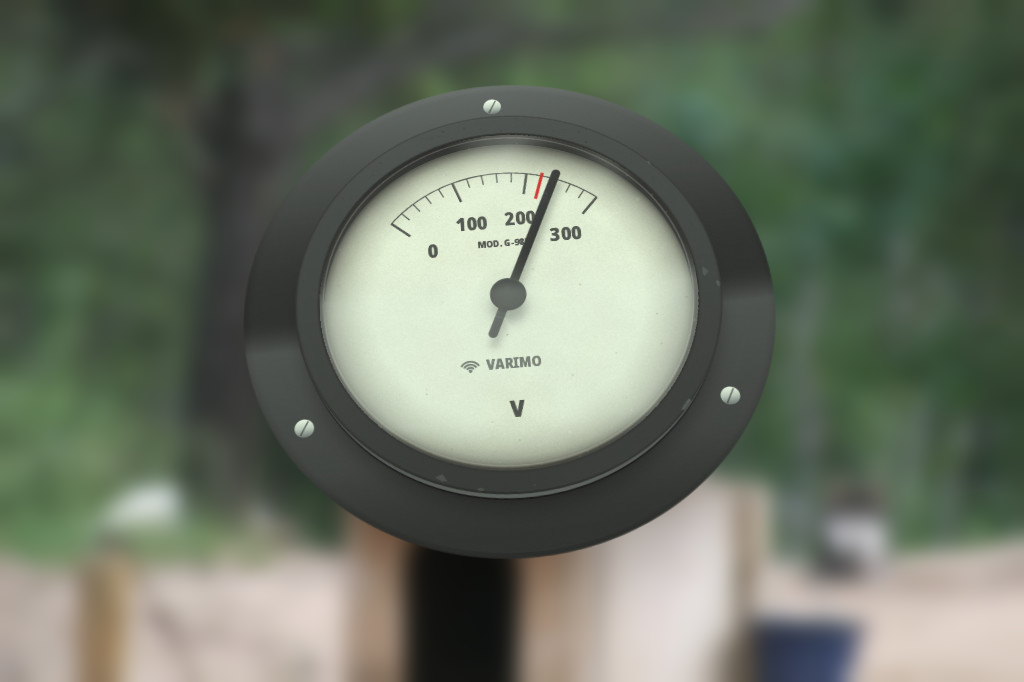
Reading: 240 V
